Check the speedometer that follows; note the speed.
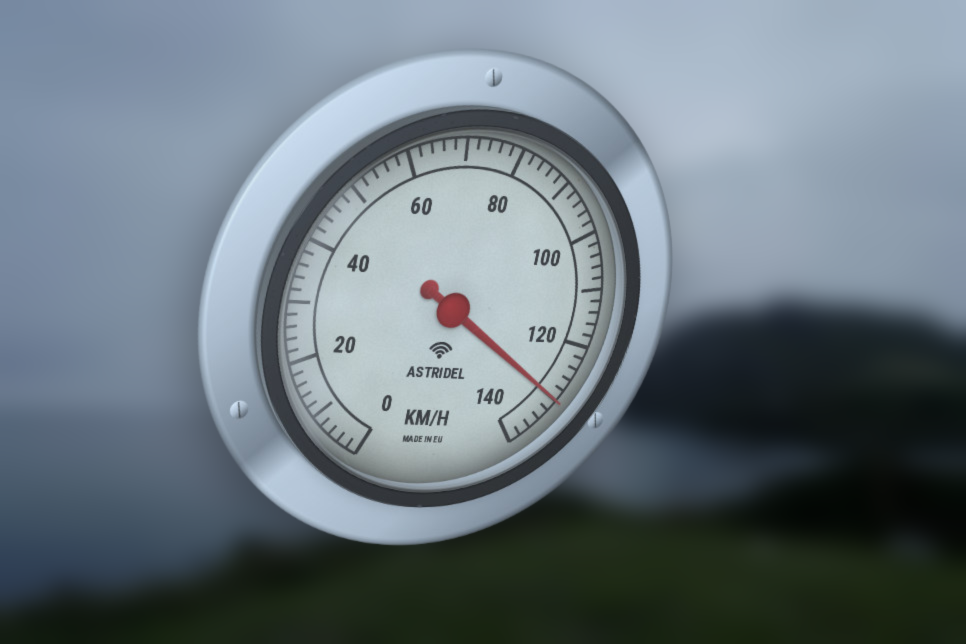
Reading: 130 km/h
